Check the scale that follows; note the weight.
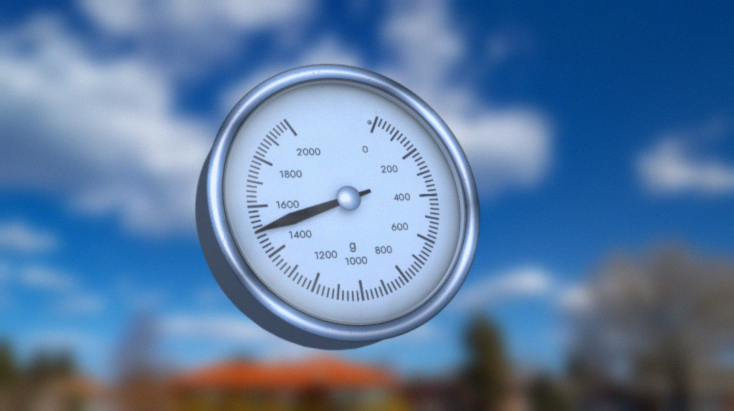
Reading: 1500 g
